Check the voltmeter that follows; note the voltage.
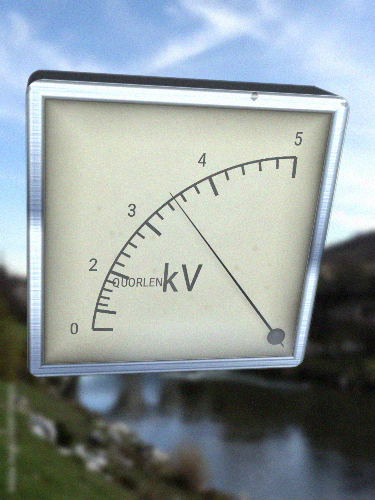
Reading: 3.5 kV
